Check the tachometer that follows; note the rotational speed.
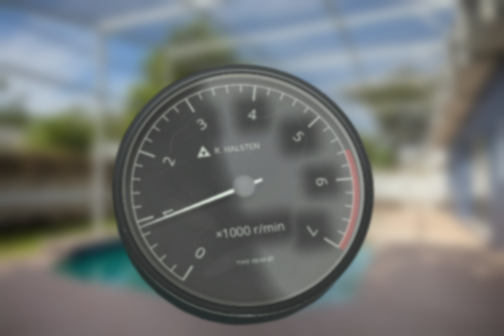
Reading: 900 rpm
